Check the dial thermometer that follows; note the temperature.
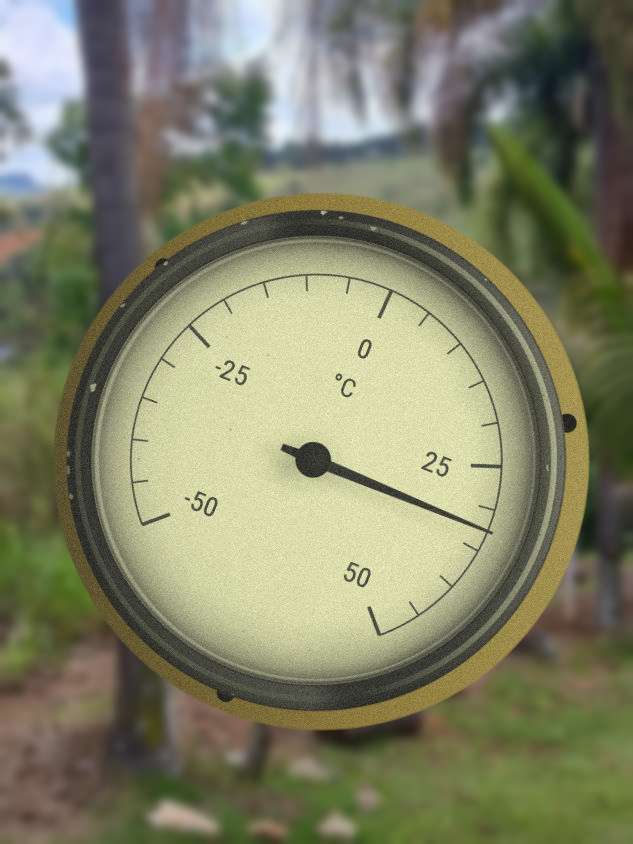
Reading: 32.5 °C
